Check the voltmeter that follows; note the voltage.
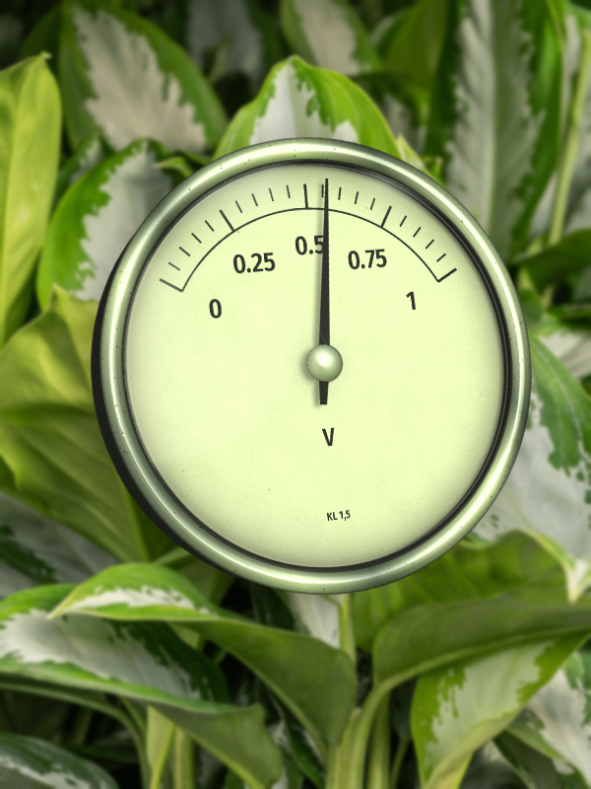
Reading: 0.55 V
